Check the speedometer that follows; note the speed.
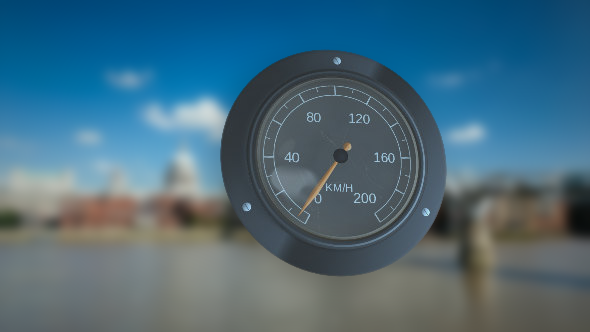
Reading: 5 km/h
